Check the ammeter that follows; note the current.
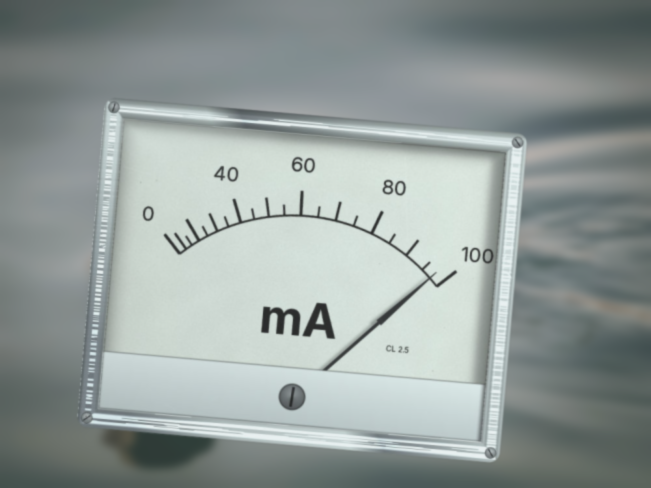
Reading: 97.5 mA
